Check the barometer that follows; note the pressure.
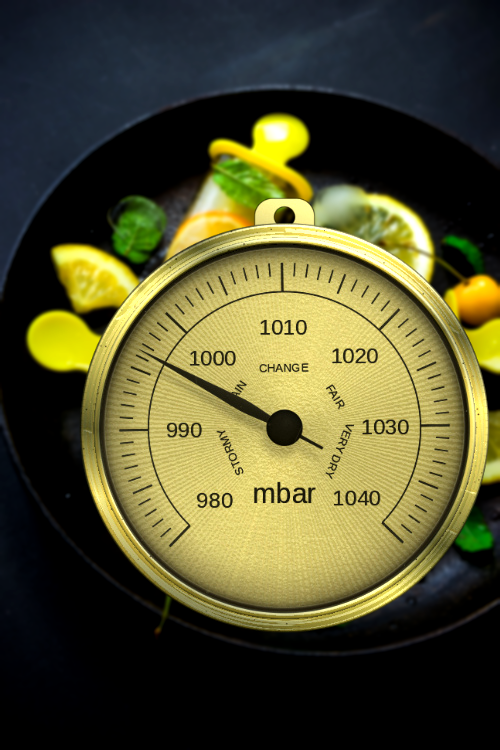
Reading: 996.5 mbar
